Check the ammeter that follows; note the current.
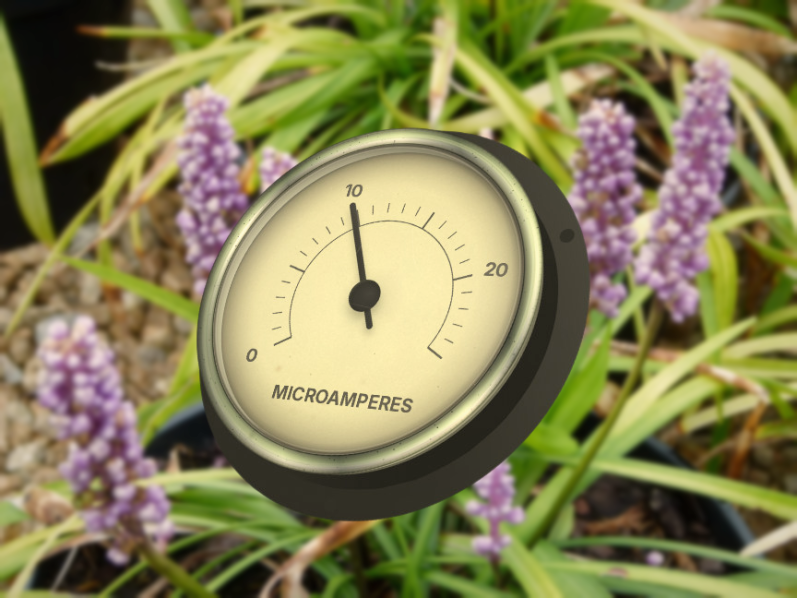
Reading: 10 µA
